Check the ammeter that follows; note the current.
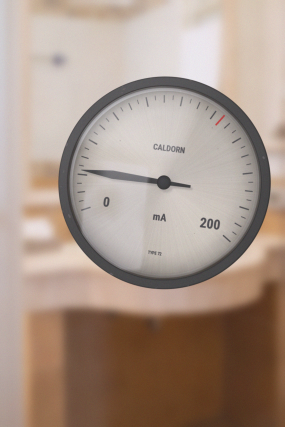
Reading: 22.5 mA
